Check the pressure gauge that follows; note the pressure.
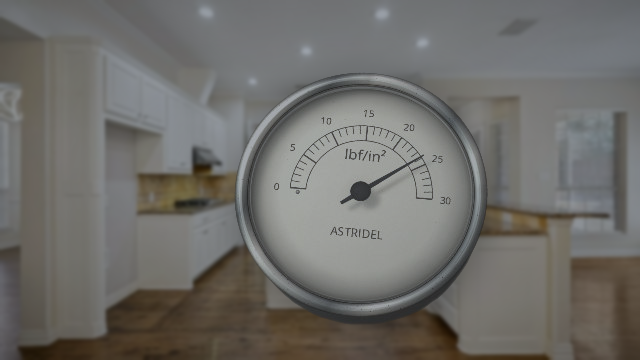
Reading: 24 psi
